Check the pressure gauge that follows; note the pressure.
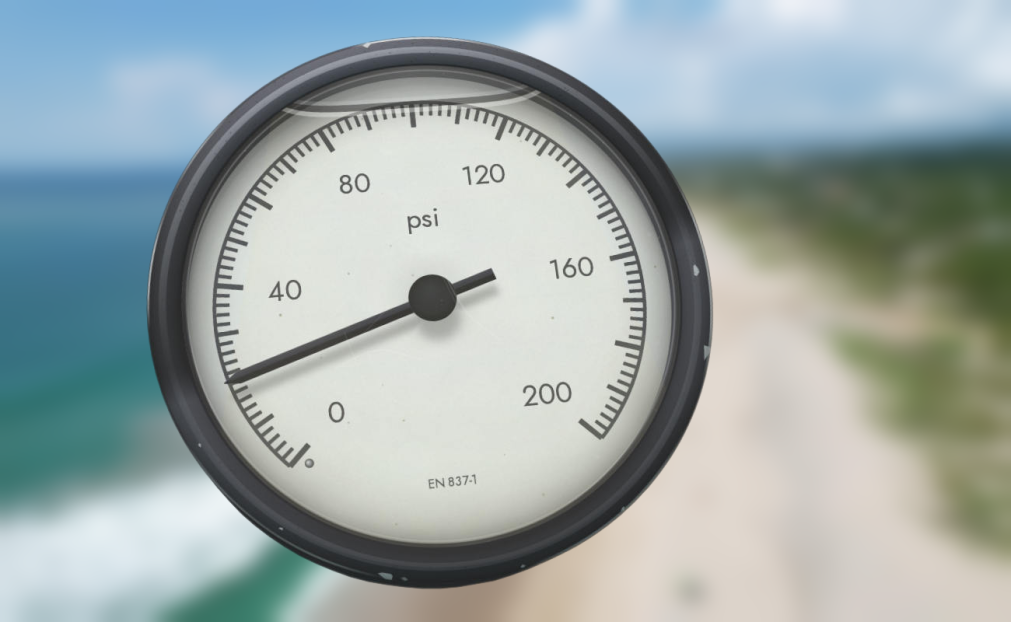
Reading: 20 psi
